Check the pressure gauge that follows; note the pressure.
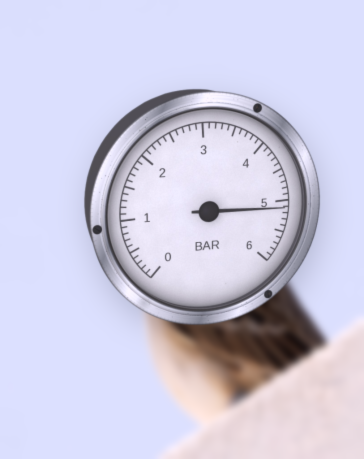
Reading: 5.1 bar
